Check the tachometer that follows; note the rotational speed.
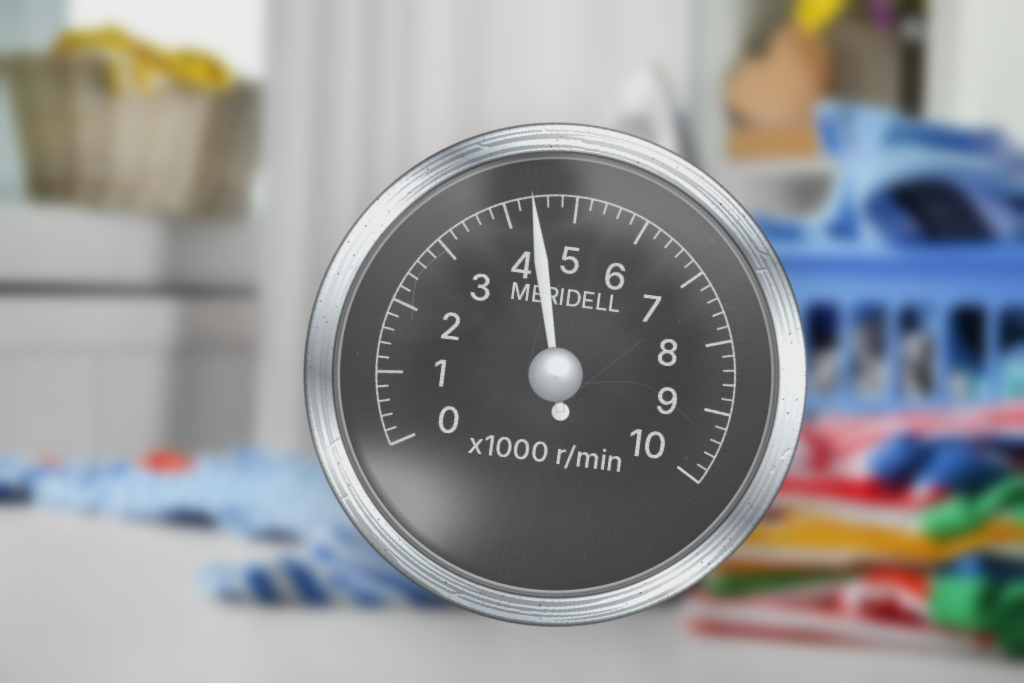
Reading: 4400 rpm
